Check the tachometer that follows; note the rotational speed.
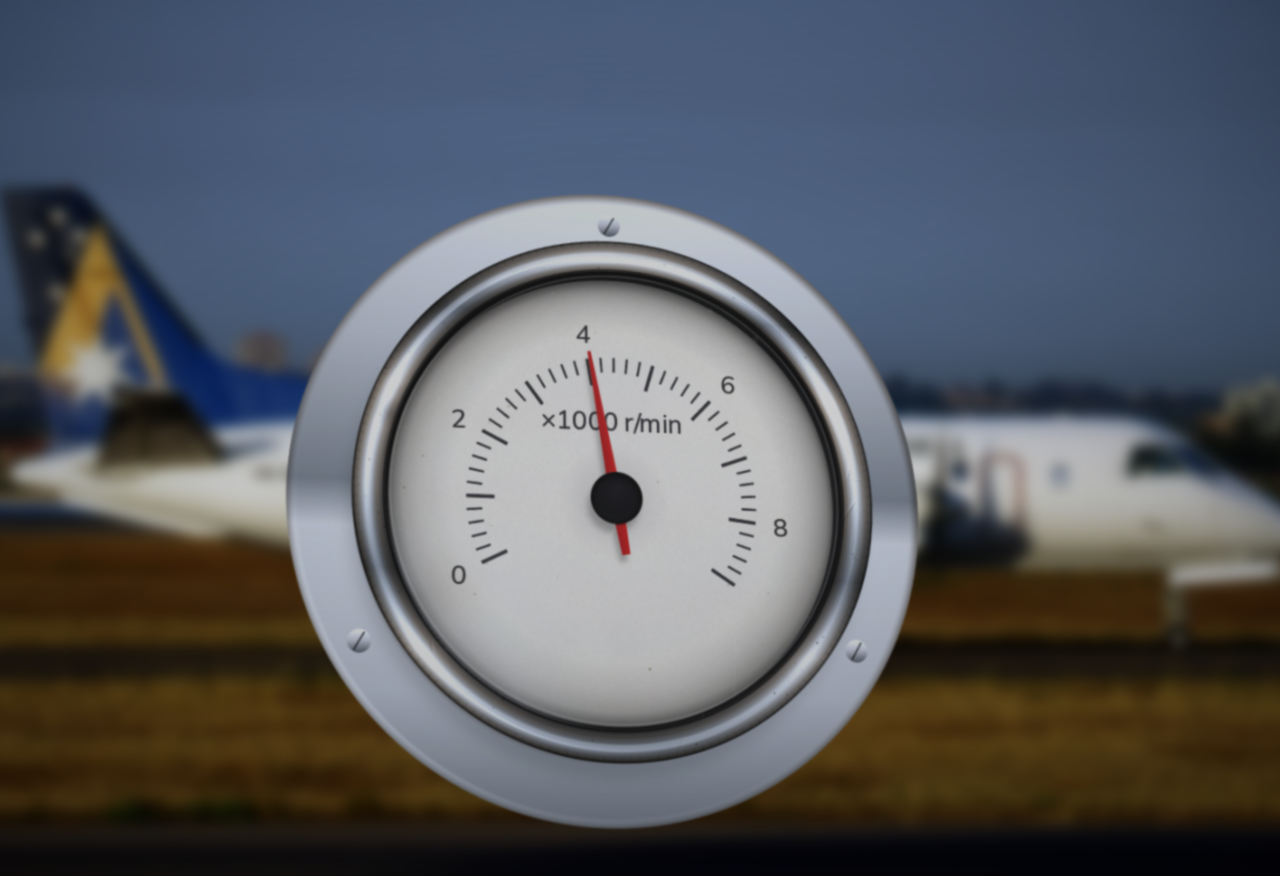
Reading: 4000 rpm
